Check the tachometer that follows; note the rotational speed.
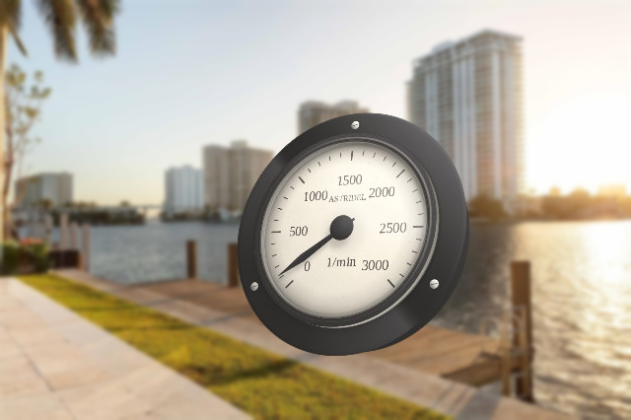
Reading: 100 rpm
